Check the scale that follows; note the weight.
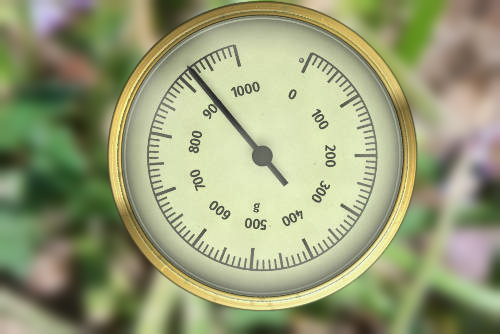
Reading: 920 g
